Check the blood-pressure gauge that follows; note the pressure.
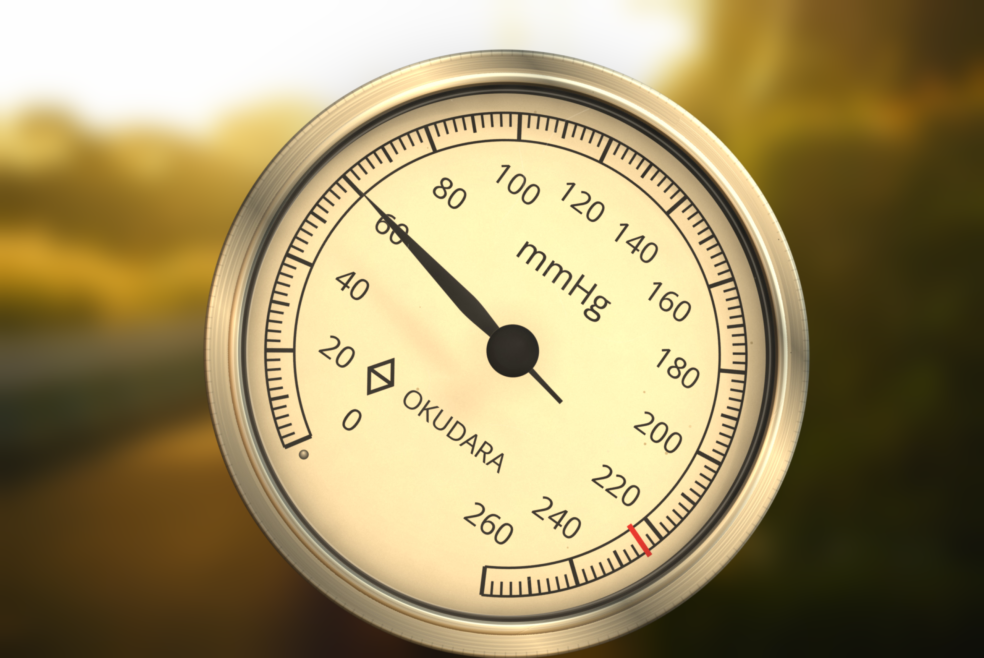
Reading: 60 mmHg
